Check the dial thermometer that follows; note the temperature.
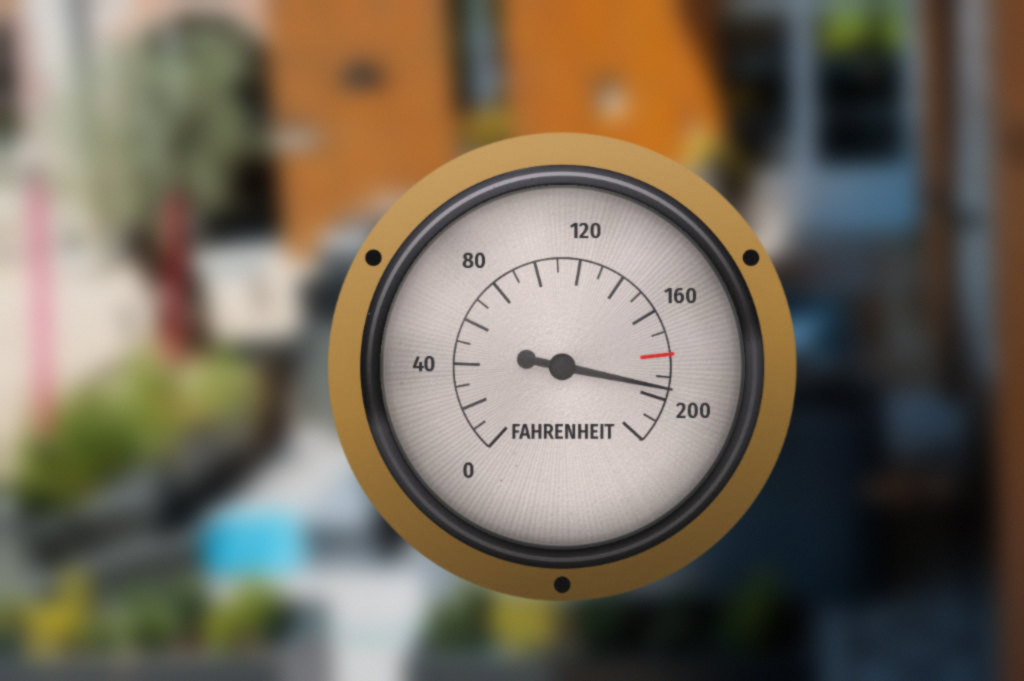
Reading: 195 °F
